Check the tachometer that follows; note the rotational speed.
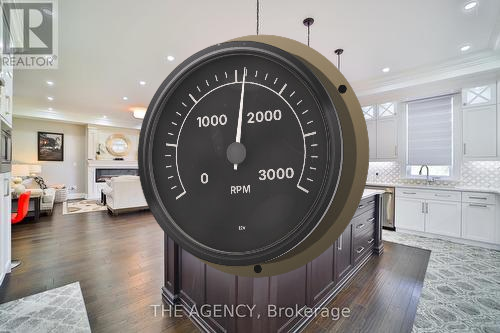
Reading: 1600 rpm
